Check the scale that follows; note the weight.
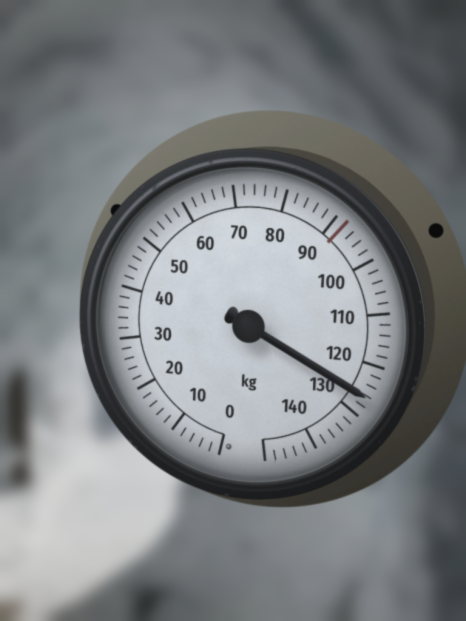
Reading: 126 kg
